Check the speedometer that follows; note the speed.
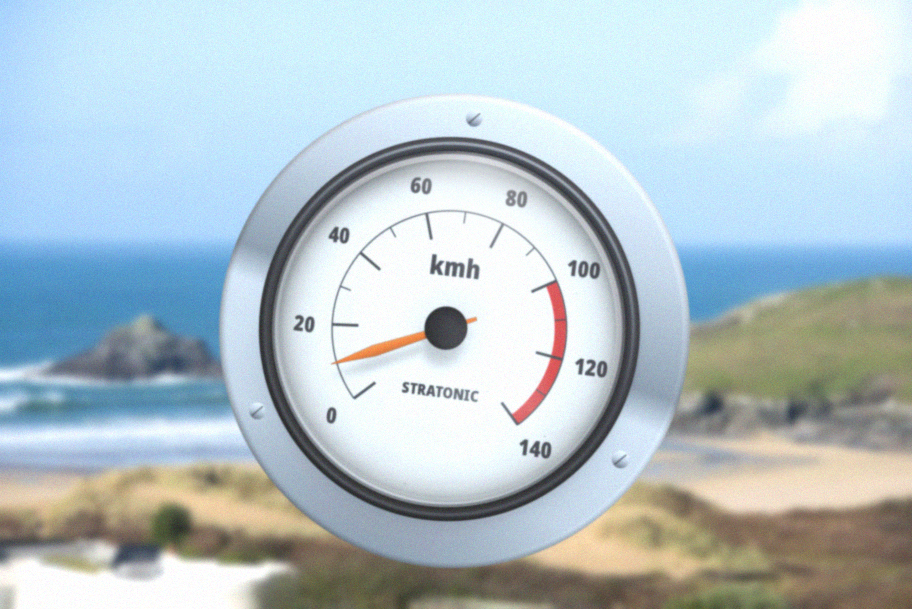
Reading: 10 km/h
